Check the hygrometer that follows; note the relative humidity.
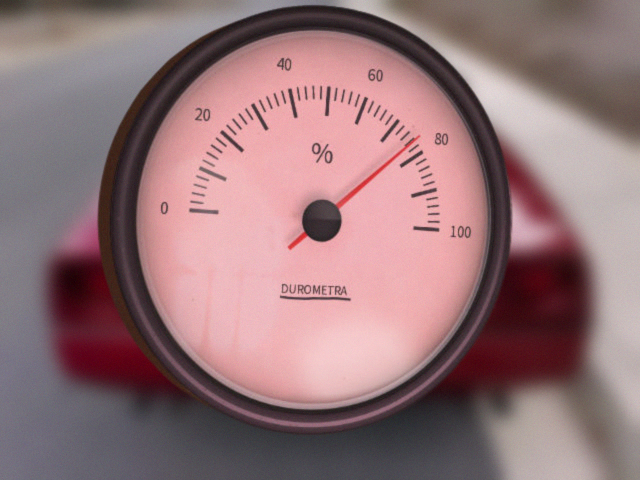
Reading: 76 %
